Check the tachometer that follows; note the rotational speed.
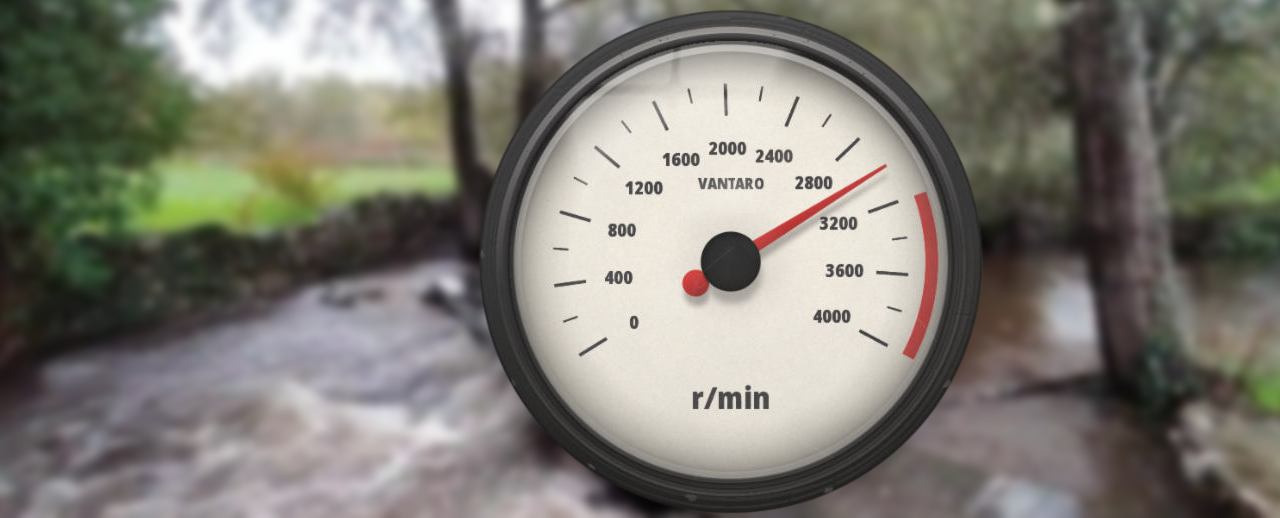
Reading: 3000 rpm
